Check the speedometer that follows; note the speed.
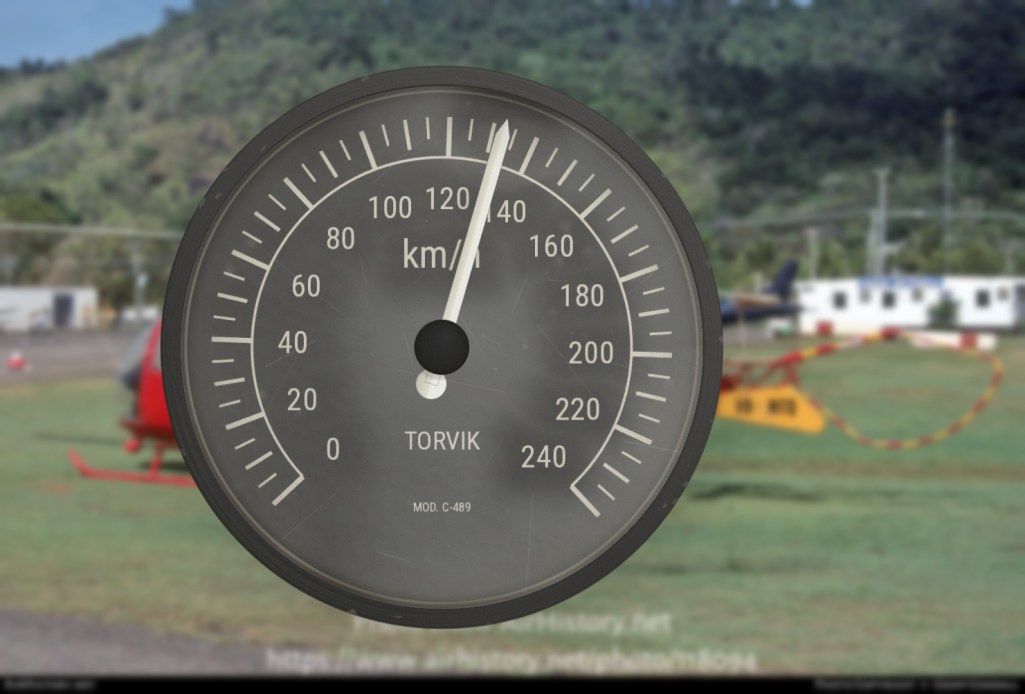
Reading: 132.5 km/h
